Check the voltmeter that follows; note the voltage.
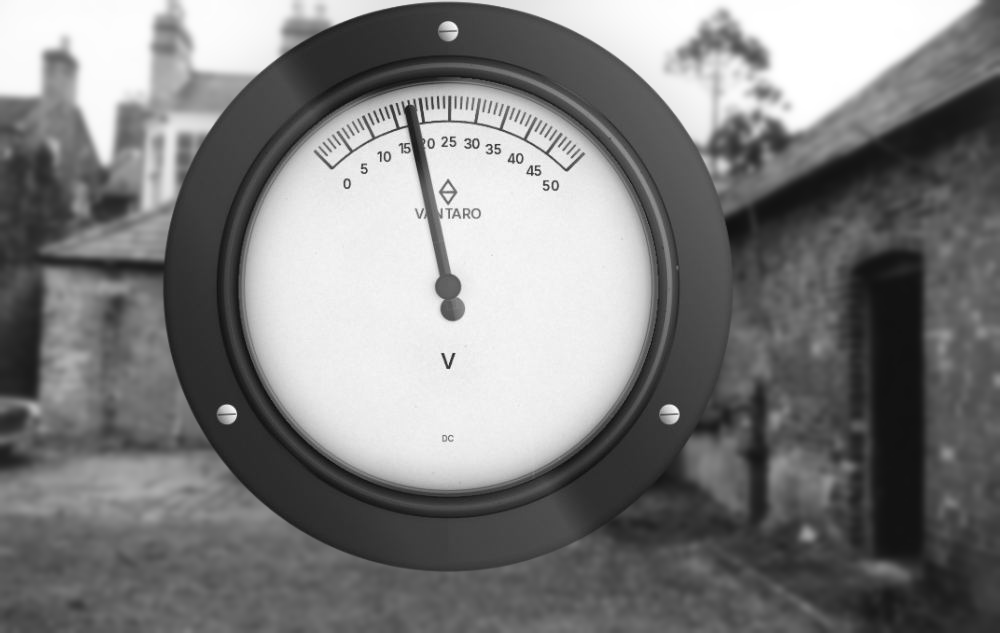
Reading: 18 V
